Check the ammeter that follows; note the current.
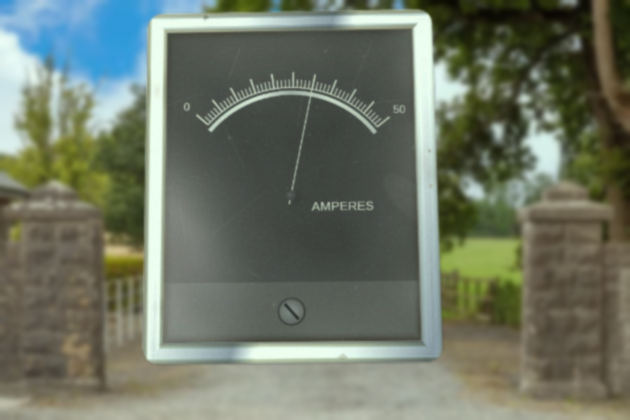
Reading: 30 A
